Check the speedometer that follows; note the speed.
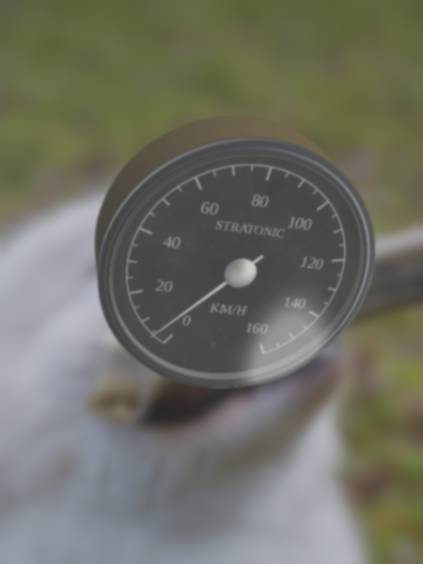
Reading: 5 km/h
